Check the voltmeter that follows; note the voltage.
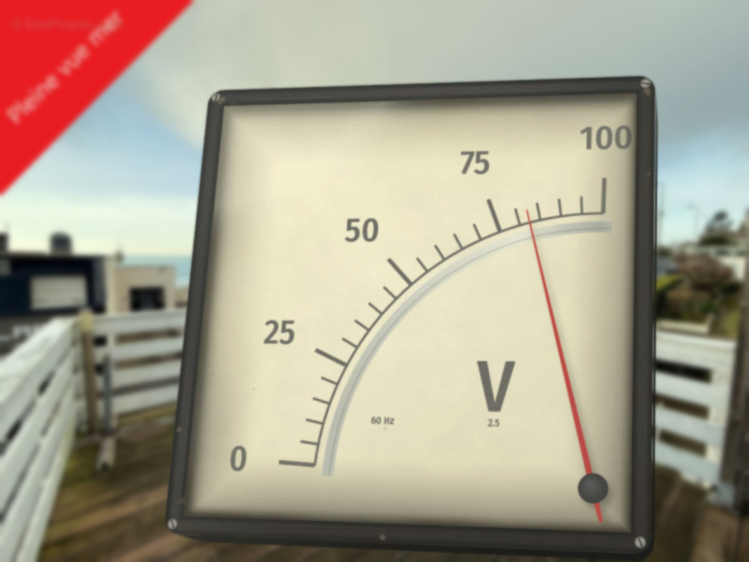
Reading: 82.5 V
